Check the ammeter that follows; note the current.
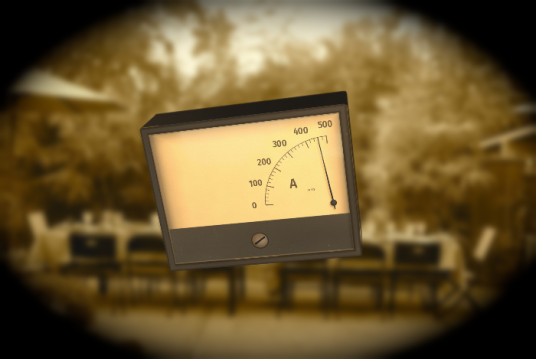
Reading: 460 A
